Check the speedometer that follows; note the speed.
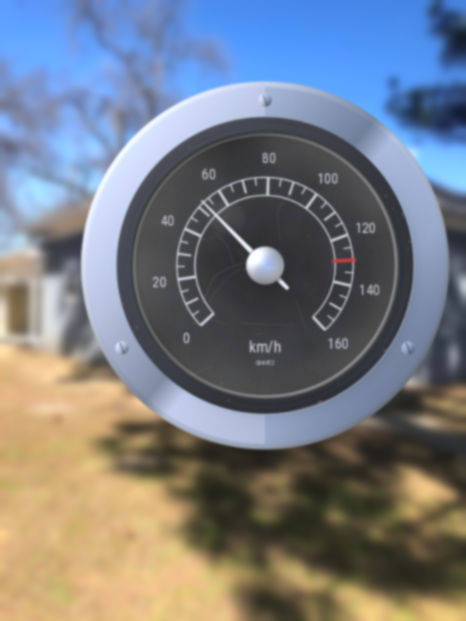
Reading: 52.5 km/h
